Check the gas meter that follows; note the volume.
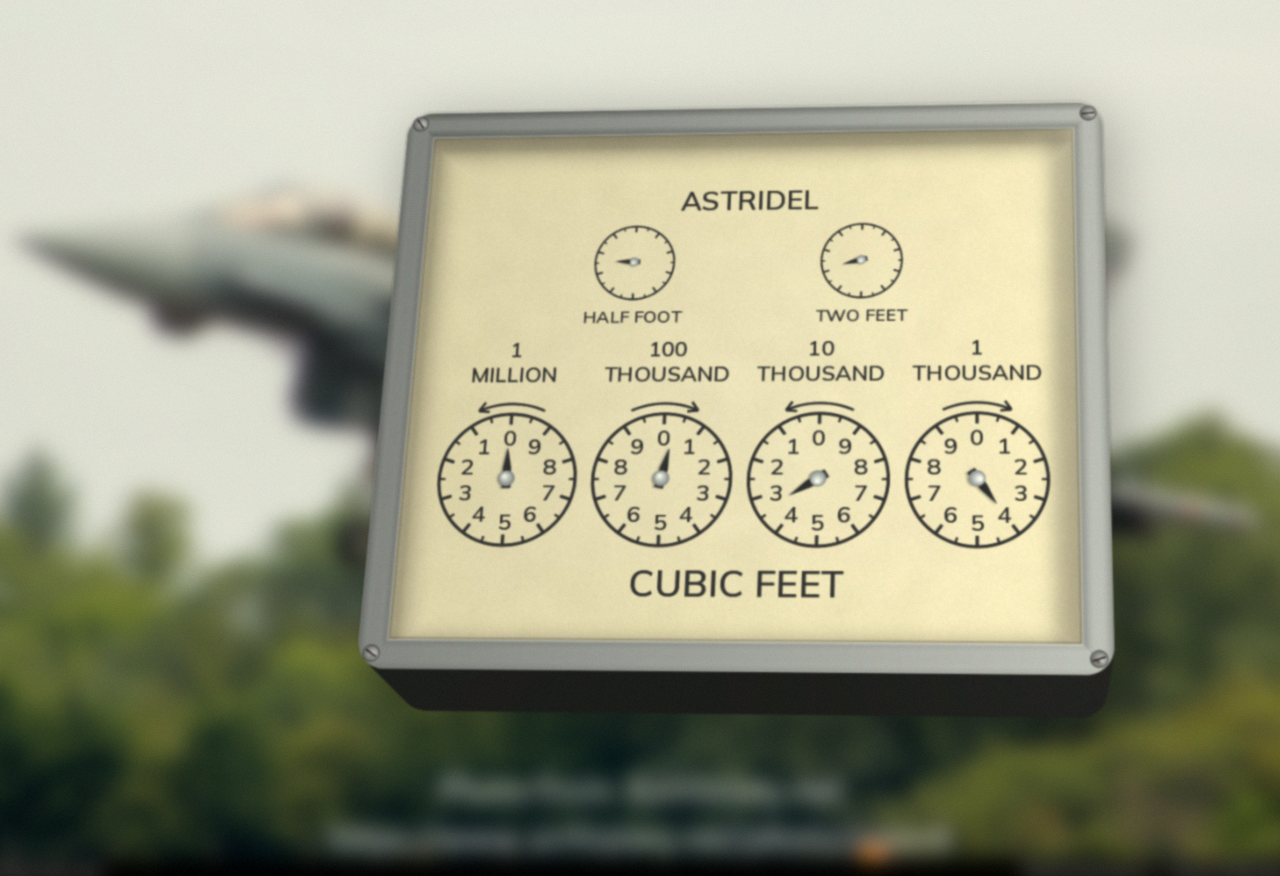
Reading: 3400 ft³
